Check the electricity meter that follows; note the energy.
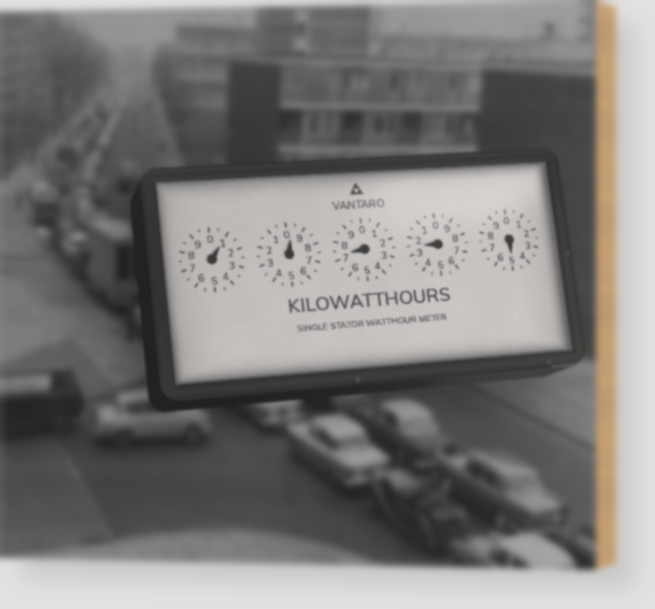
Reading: 9725 kWh
